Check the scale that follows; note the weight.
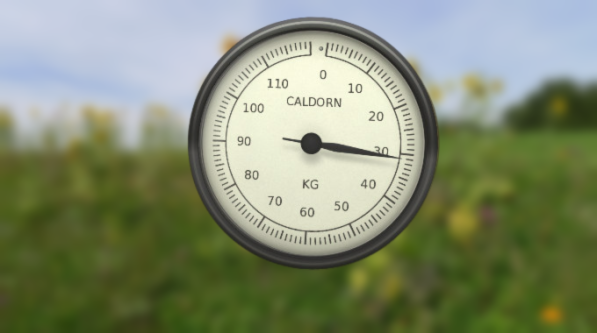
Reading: 31 kg
